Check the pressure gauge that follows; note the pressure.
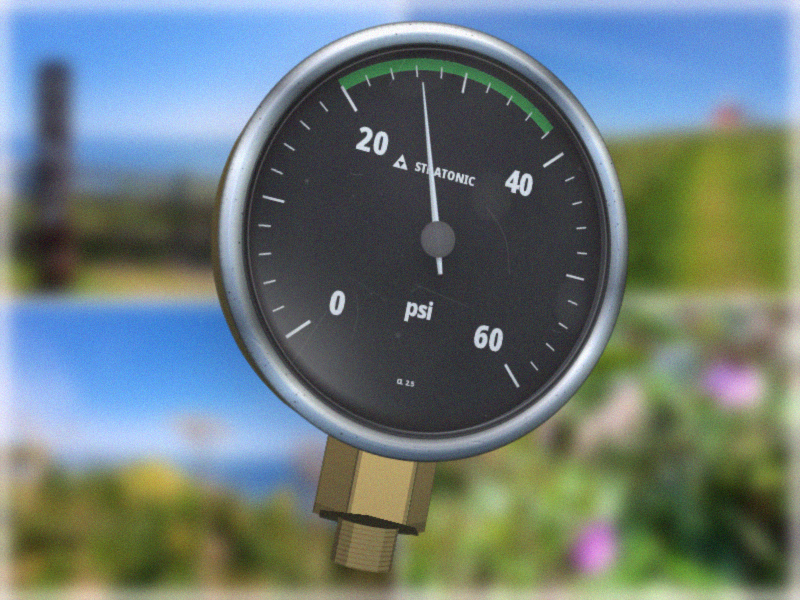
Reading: 26 psi
